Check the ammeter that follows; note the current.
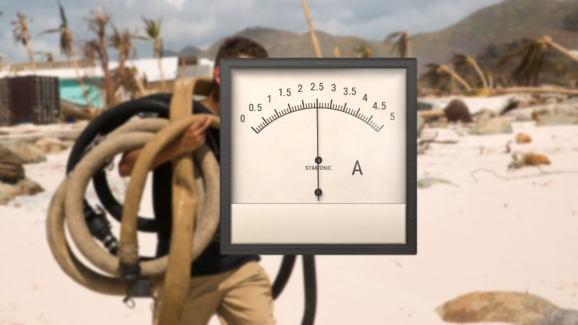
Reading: 2.5 A
